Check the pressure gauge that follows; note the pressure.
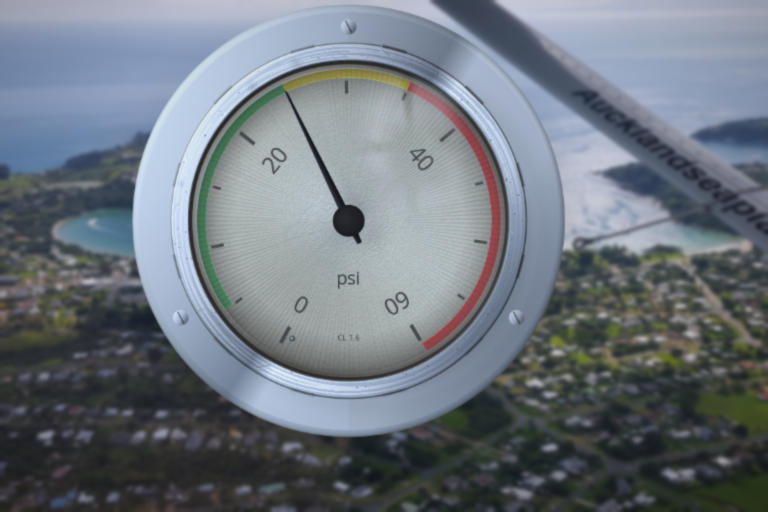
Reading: 25 psi
